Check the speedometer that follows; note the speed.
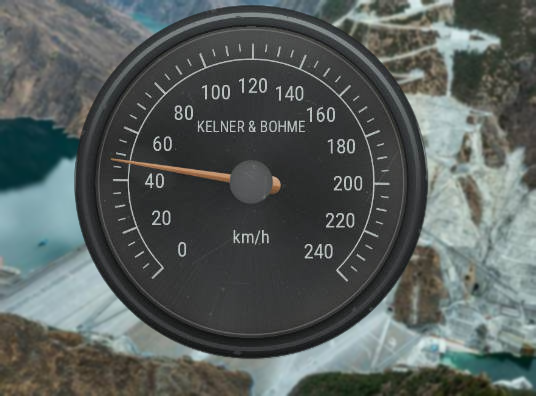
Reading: 47.5 km/h
